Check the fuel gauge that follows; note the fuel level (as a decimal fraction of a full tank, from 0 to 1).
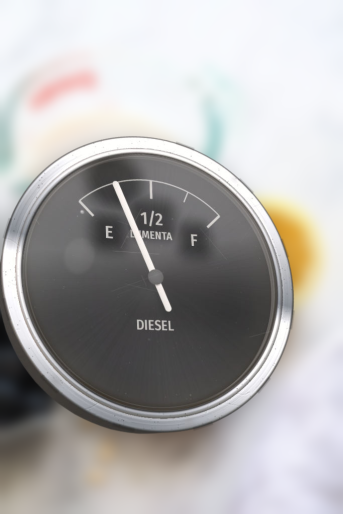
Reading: 0.25
